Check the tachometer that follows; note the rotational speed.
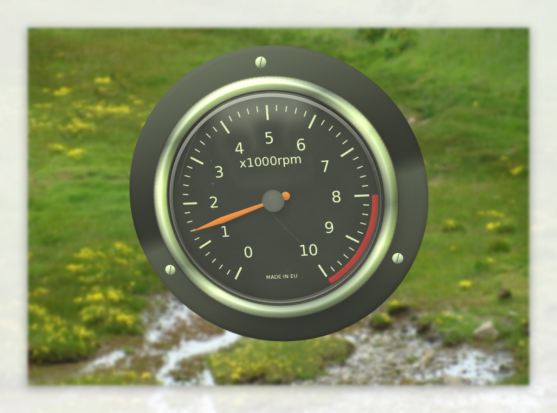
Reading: 1400 rpm
